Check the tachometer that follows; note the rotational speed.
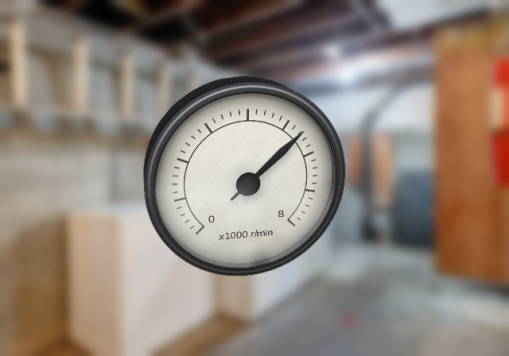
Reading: 5400 rpm
